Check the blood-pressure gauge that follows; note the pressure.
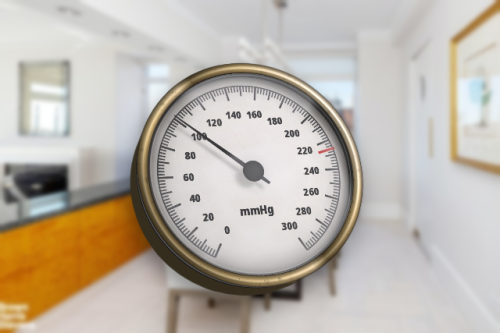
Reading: 100 mmHg
